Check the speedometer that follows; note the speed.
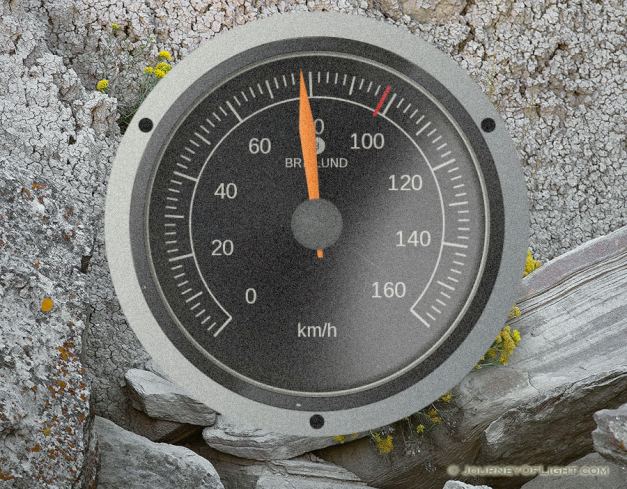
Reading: 78 km/h
